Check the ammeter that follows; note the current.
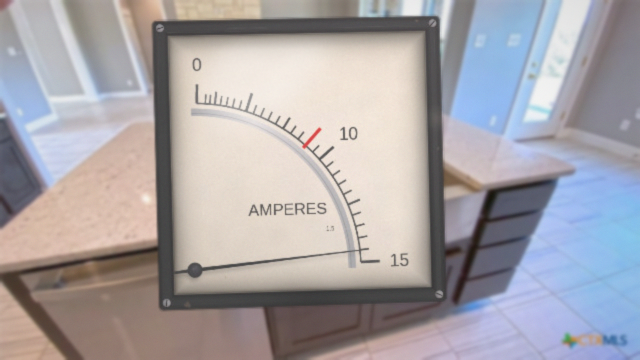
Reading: 14.5 A
